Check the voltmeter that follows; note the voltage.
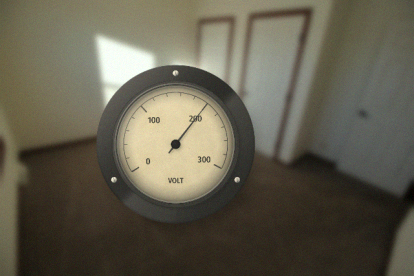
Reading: 200 V
